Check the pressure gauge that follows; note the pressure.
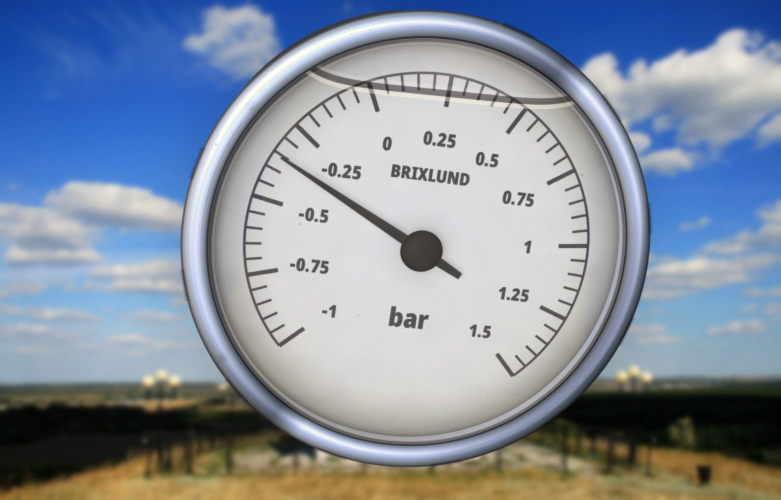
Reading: -0.35 bar
